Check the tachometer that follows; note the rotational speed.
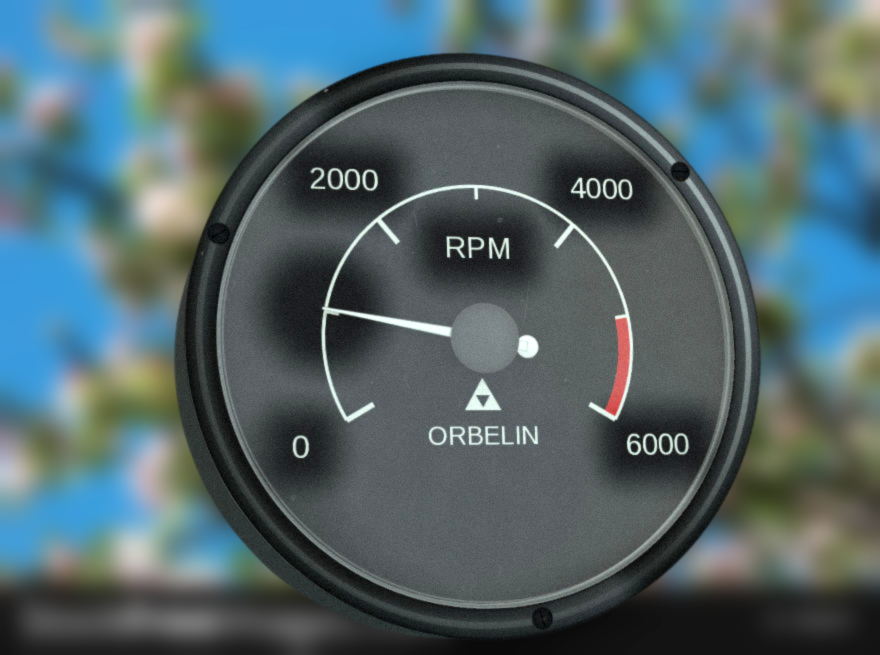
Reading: 1000 rpm
